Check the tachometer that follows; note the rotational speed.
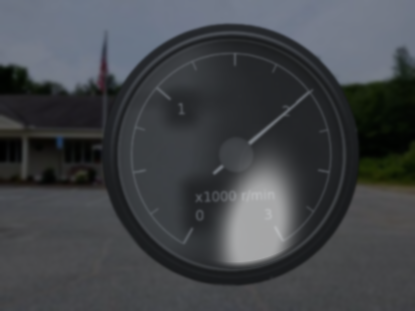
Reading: 2000 rpm
